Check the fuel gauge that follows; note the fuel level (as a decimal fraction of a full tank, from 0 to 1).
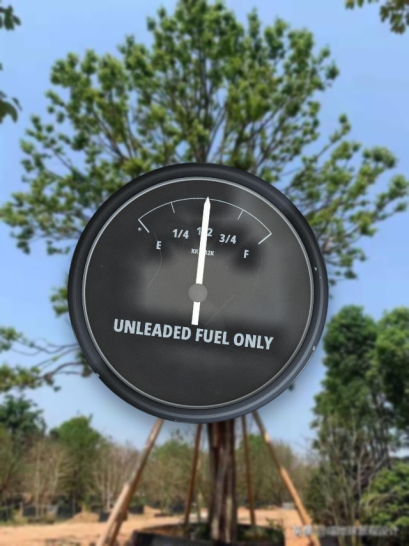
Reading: 0.5
